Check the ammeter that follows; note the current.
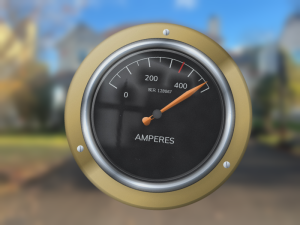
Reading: 475 A
